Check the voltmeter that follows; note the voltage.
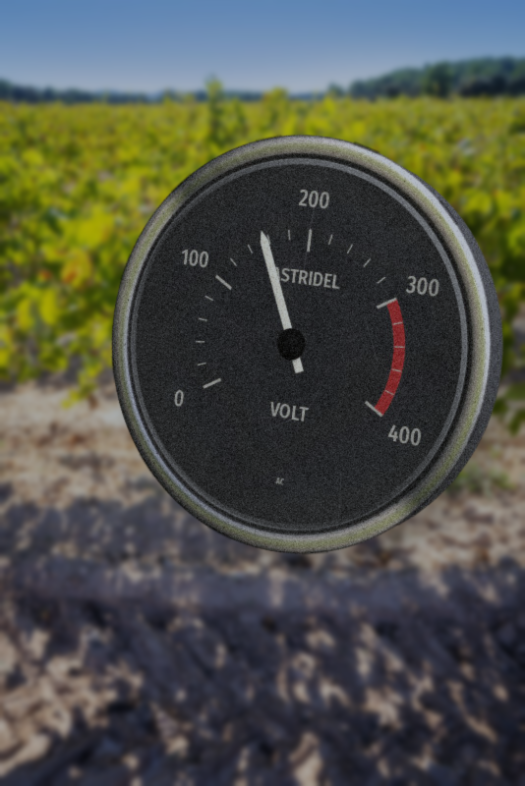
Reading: 160 V
